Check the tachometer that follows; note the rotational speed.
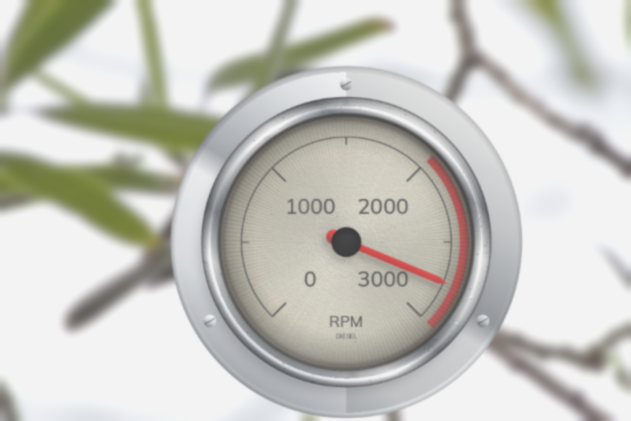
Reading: 2750 rpm
